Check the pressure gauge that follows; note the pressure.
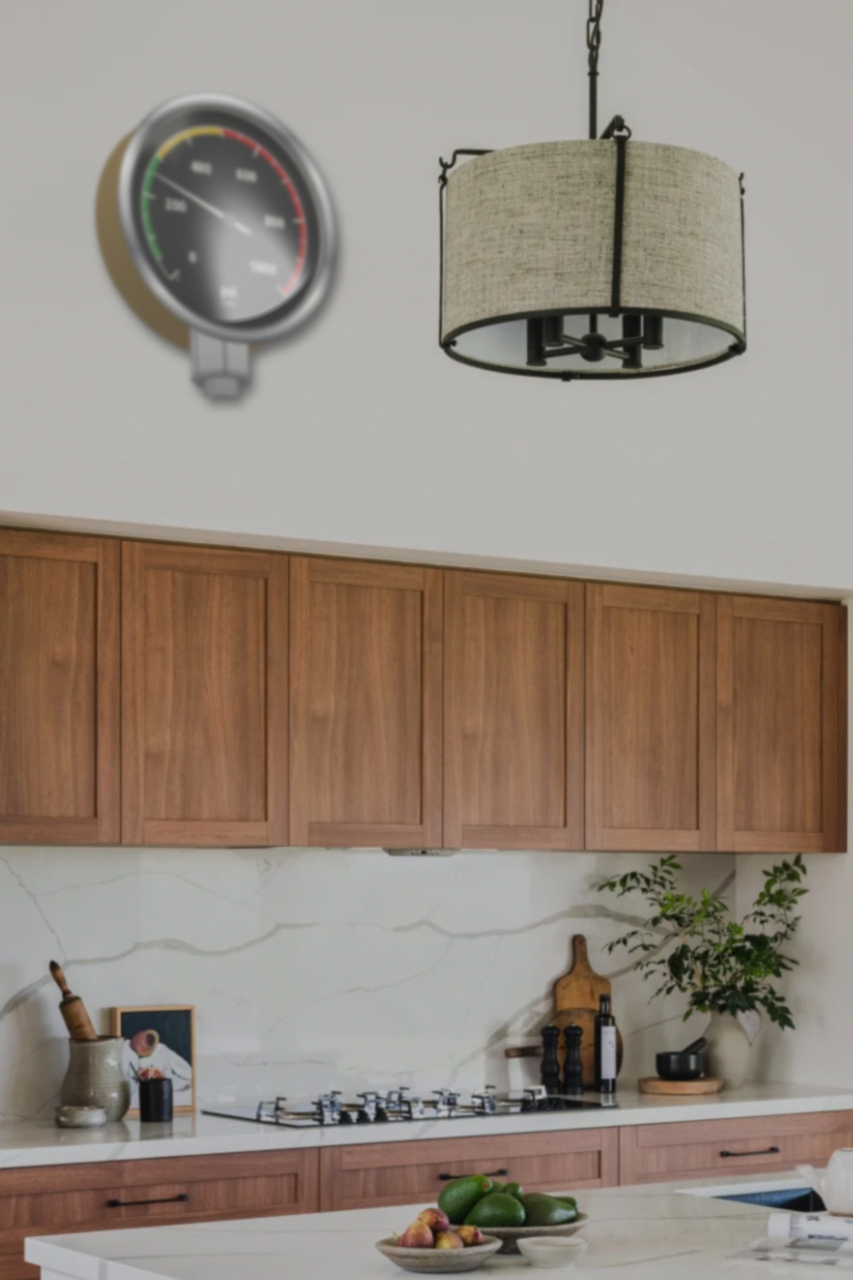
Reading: 250 psi
